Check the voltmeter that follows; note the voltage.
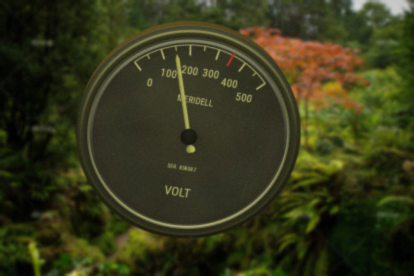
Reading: 150 V
